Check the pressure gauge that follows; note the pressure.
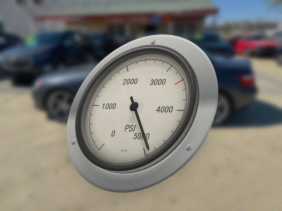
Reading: 4900 psi
